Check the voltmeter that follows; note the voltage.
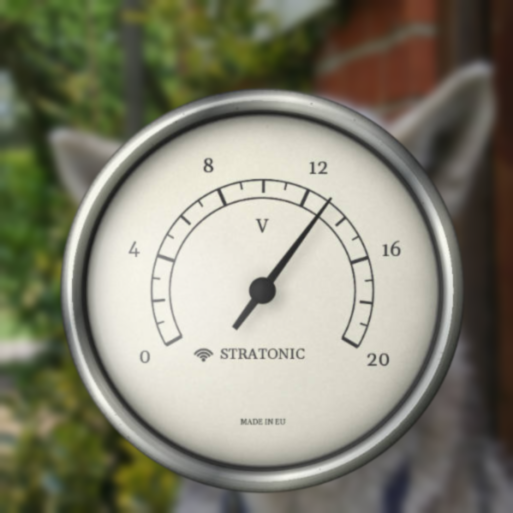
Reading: 13 V
